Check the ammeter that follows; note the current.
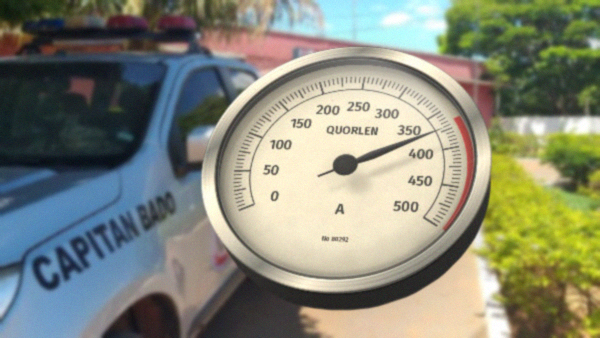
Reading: 375 A
